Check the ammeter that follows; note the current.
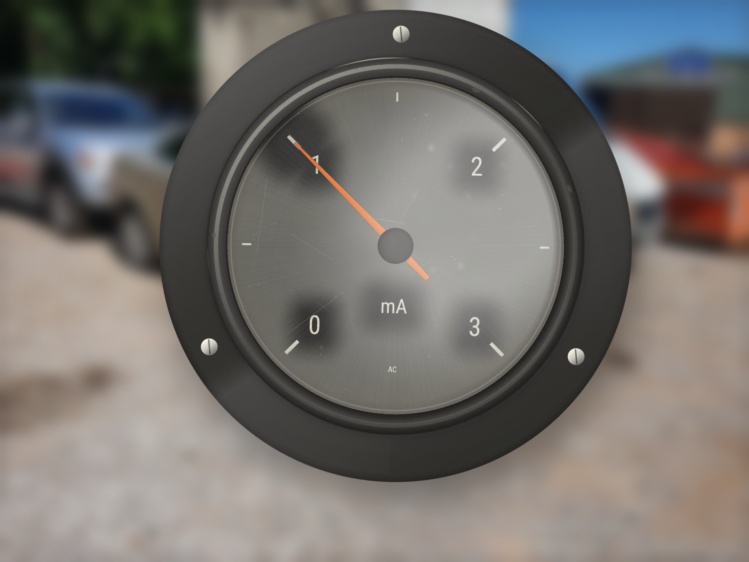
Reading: 1 mA
